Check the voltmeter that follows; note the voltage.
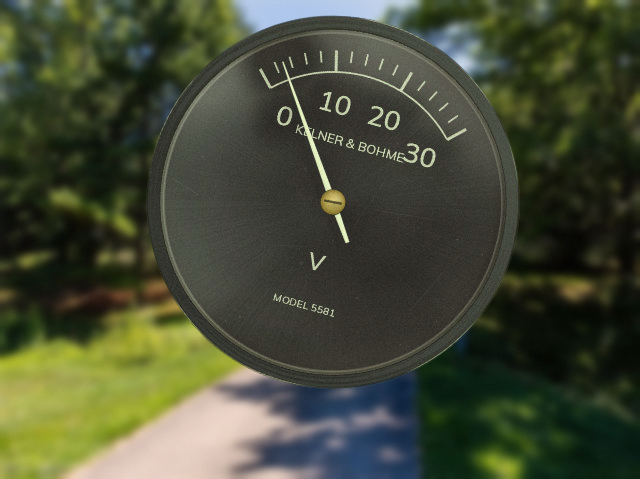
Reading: 3 V
